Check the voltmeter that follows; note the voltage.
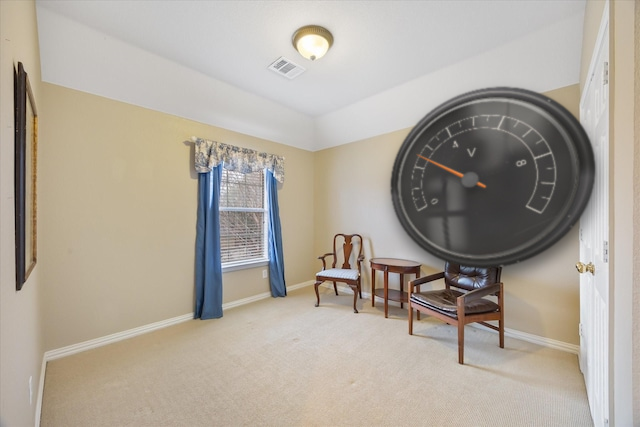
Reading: 2.5 V
